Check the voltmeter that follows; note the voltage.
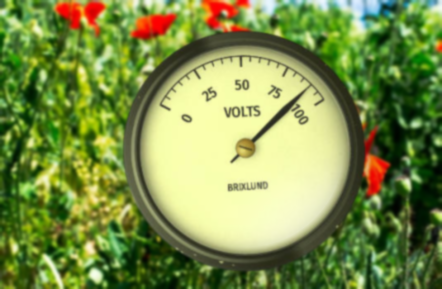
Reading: 90 V
